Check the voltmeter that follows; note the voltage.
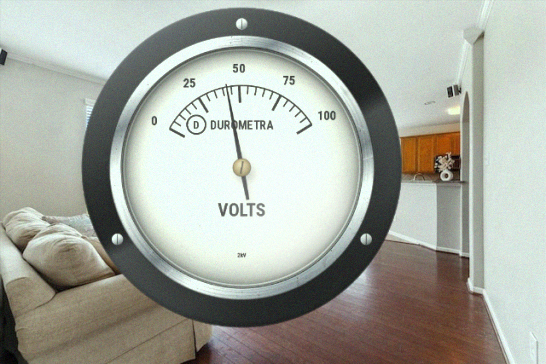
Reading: 42.5 V
